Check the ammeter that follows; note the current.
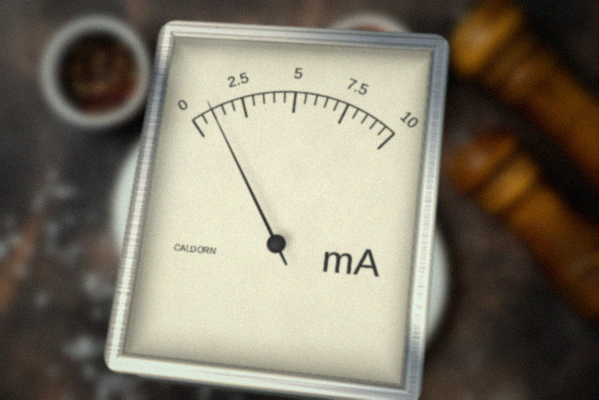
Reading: 1 mA
